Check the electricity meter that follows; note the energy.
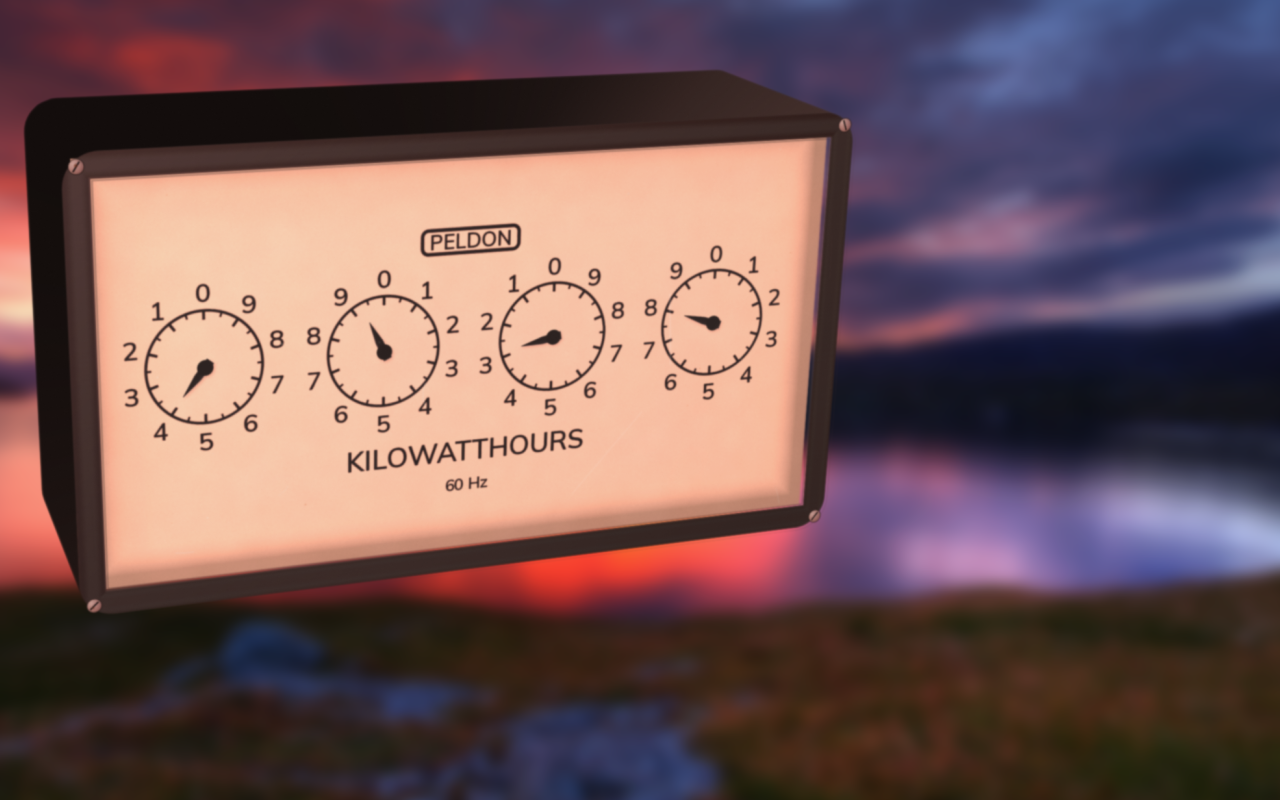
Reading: 3928 kWh
